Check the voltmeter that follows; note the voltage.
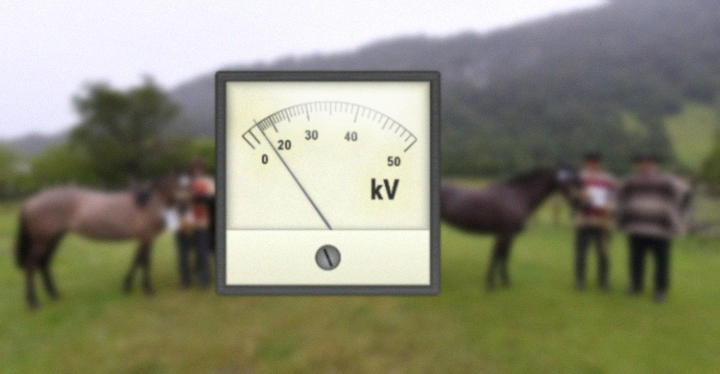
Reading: 15 kV
